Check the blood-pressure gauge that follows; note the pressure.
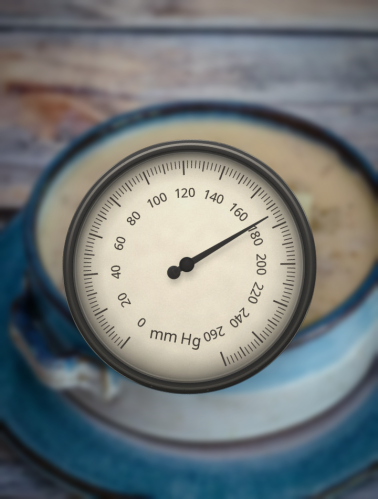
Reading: 174 mmHg
